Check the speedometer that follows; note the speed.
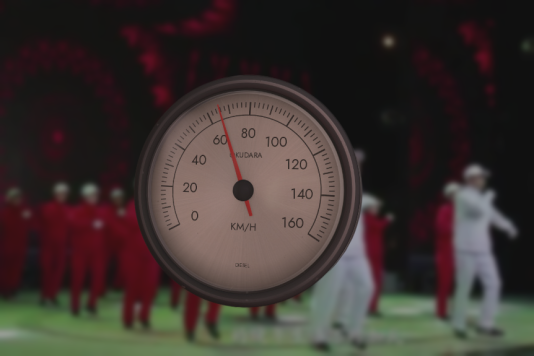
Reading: 66 km/h
